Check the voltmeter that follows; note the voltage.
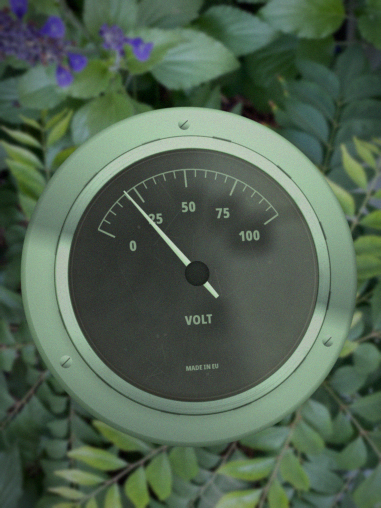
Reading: 20 V
